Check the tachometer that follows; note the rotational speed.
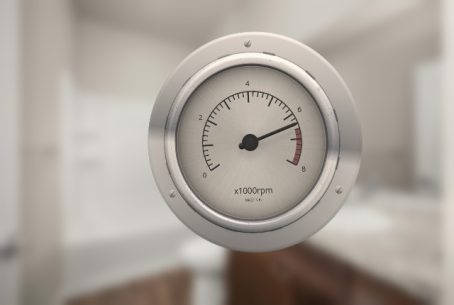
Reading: 6400 rpm
